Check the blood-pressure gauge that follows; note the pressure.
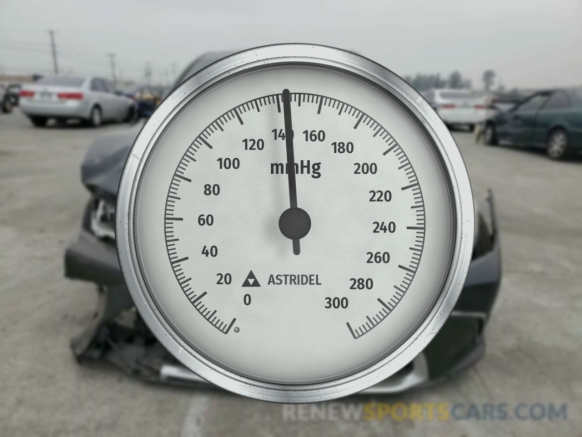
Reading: 144 mmHg
